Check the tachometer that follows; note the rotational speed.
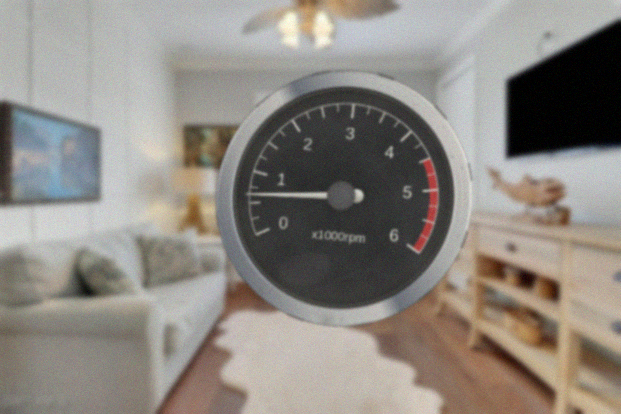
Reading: 625 rpm
